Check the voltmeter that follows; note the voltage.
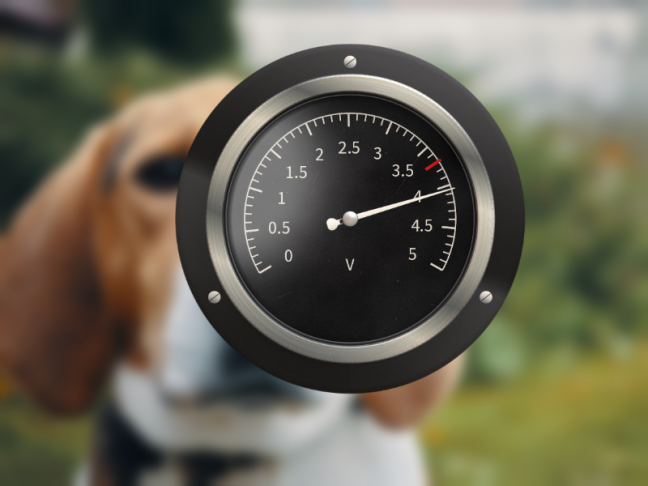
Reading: 4.05 V
